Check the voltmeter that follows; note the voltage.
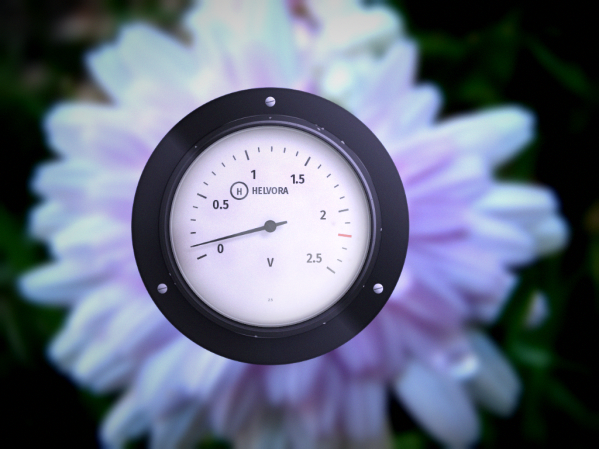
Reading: 0.1 V
